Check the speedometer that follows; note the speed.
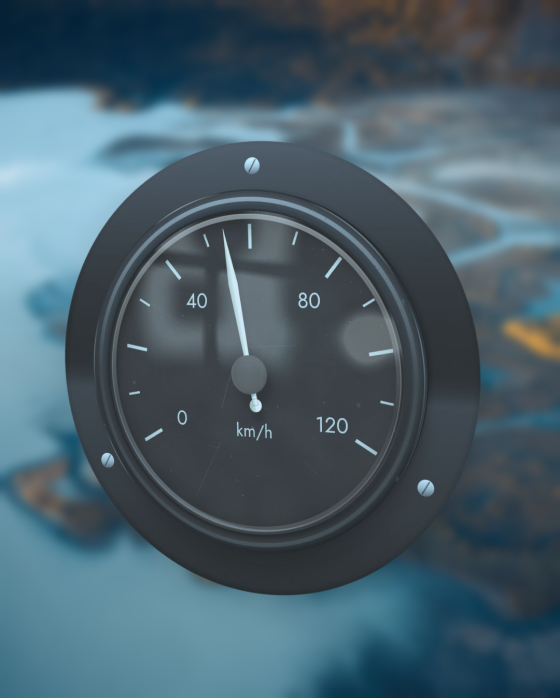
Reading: 55 km/h
